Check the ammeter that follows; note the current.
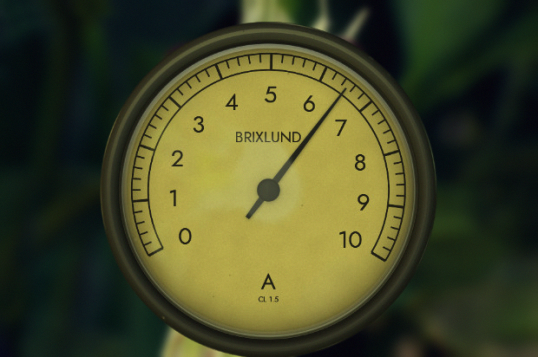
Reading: 6.5 A
